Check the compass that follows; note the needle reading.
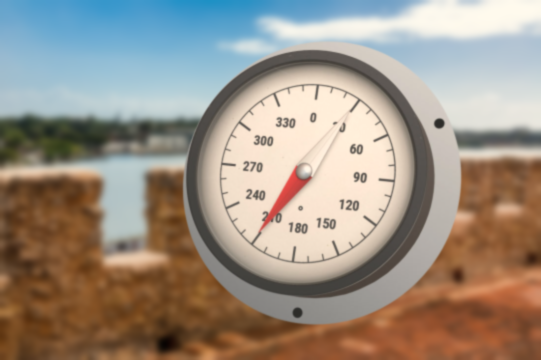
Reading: 210 °
